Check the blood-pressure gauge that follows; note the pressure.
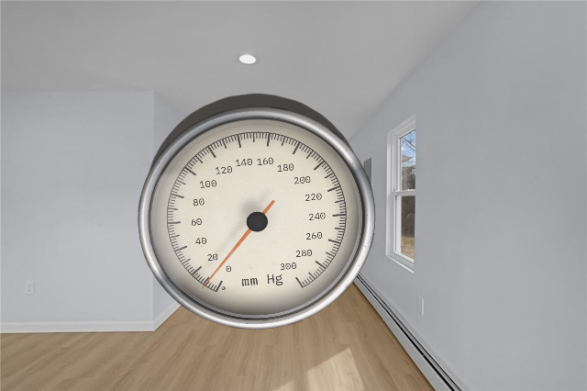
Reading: 10 mmHg
